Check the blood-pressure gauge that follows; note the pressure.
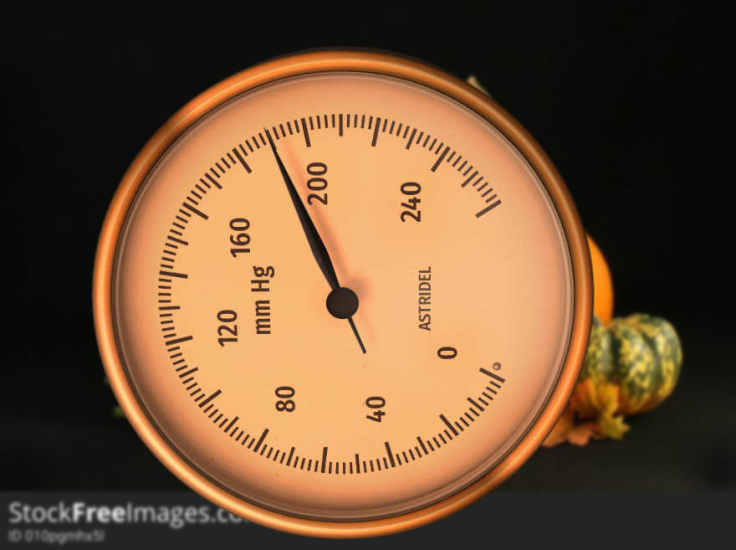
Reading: 190 mmHg
